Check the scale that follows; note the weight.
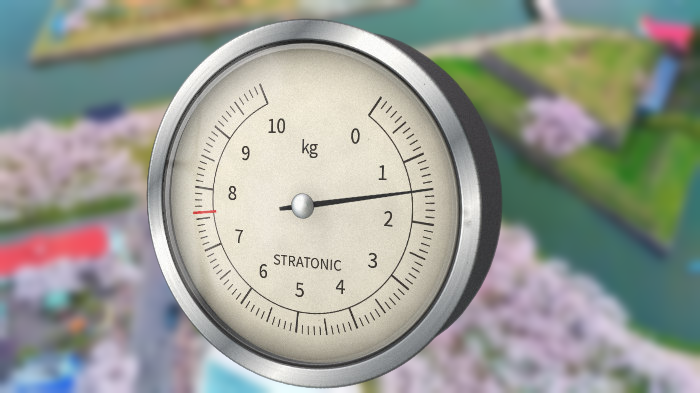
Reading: 1.5 kg
